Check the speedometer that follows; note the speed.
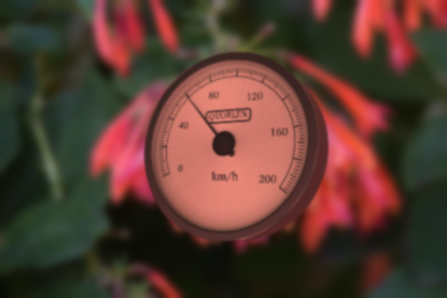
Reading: 60 km/h
